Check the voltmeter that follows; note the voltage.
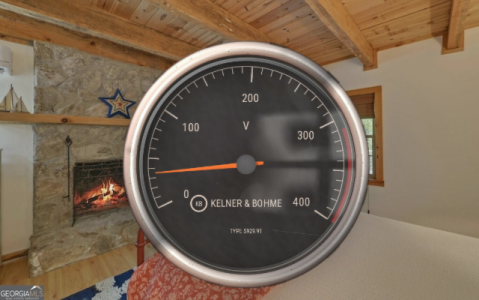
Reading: 35 V
